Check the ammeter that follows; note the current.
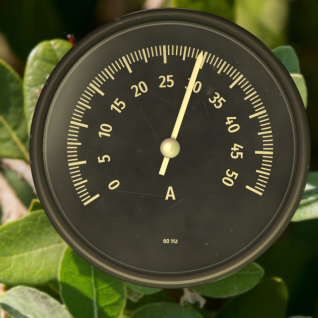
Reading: 29.5 A
